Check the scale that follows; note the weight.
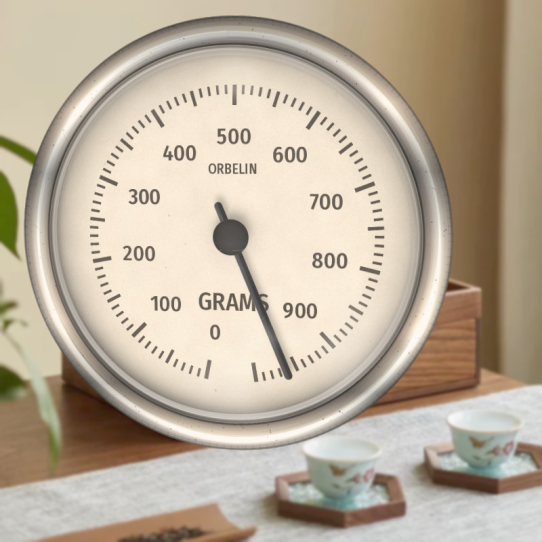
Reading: 960 g
